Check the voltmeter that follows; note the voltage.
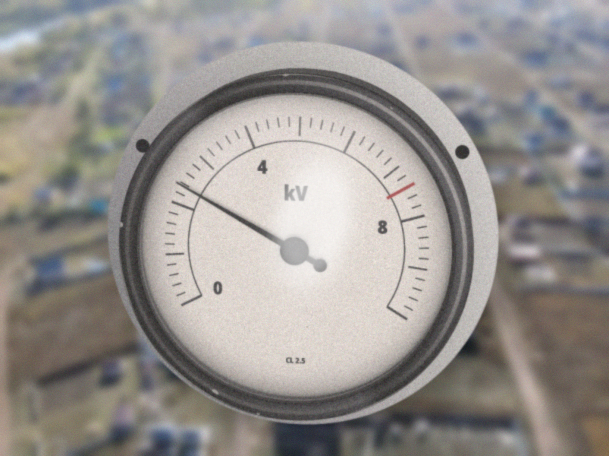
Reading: 2.4 kV
